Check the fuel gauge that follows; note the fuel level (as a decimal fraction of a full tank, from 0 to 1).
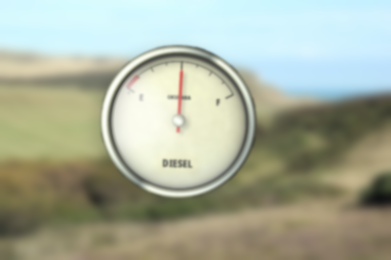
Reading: 0.5
